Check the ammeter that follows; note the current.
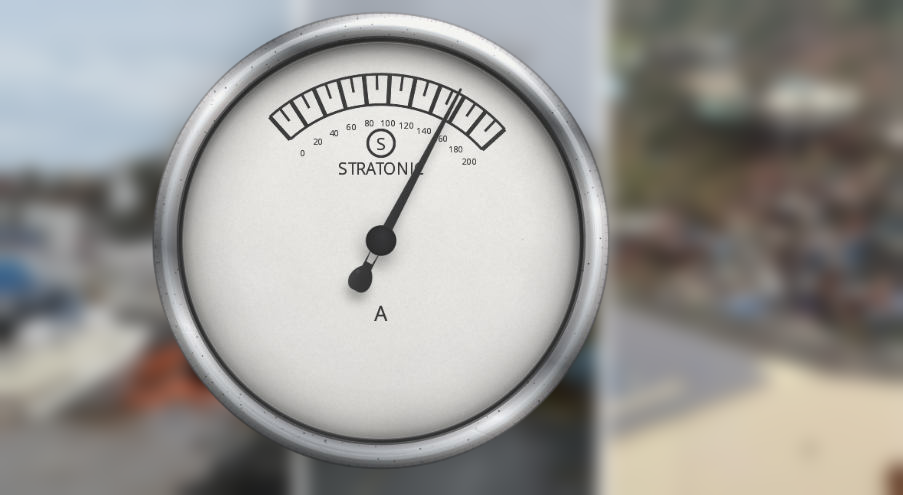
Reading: 155 A
